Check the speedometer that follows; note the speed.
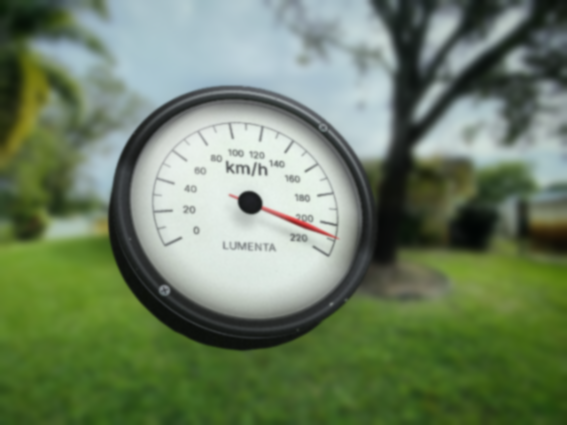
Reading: 210 km/h
